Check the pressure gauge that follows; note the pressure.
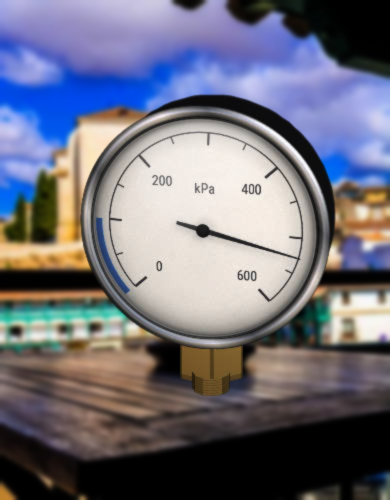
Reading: 525 kPa
